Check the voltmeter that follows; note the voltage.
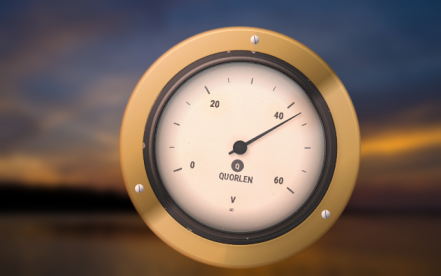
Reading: 42.5 V
